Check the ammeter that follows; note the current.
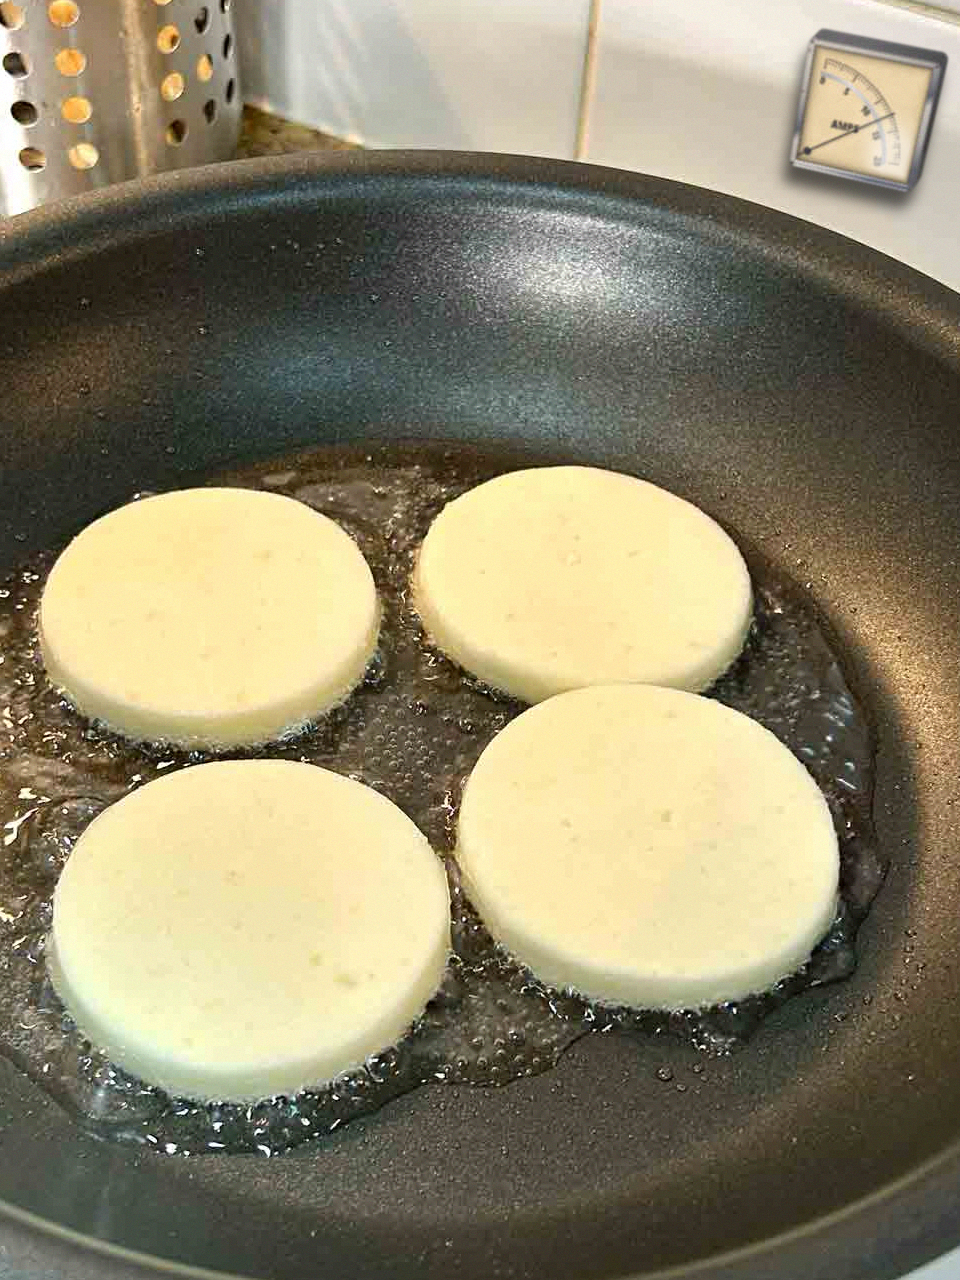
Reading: 12.5 A
